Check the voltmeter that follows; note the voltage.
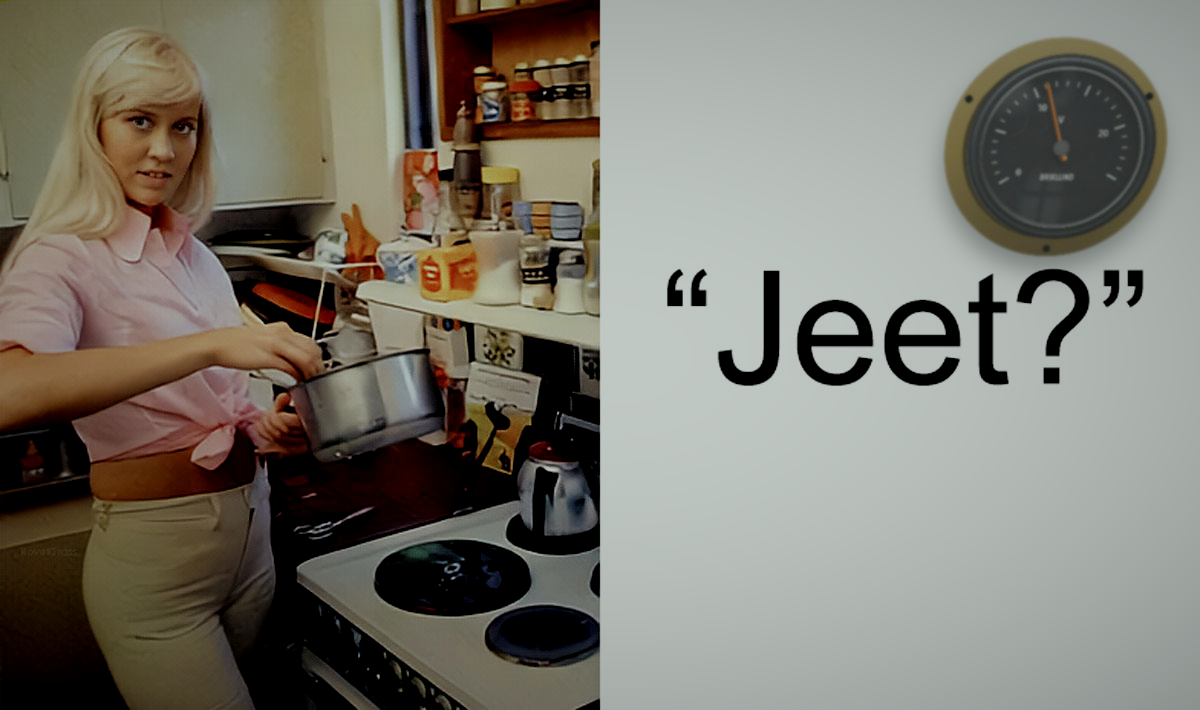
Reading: 11 V
